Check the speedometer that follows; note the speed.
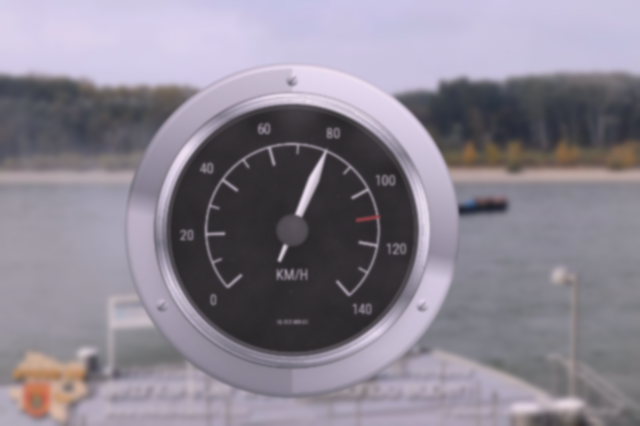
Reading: 80 km/h
